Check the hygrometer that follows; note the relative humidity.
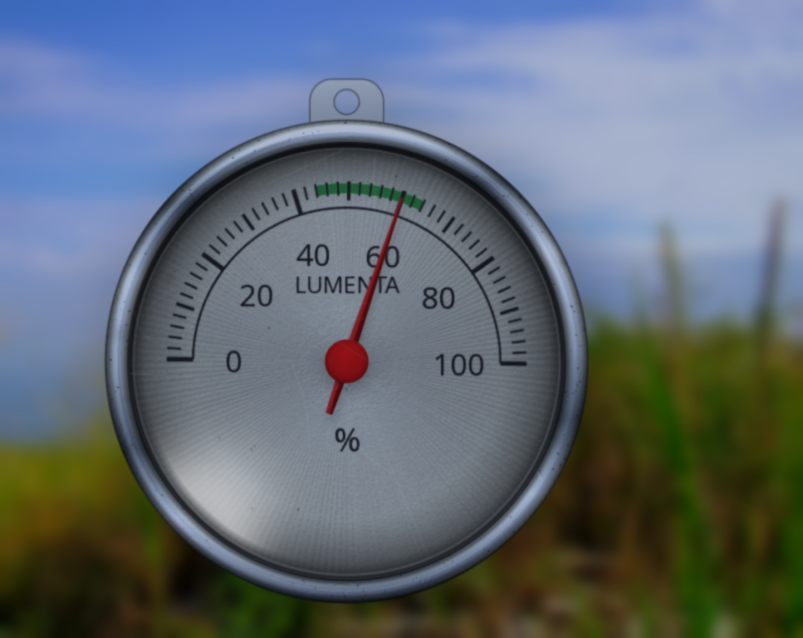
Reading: 60 %
